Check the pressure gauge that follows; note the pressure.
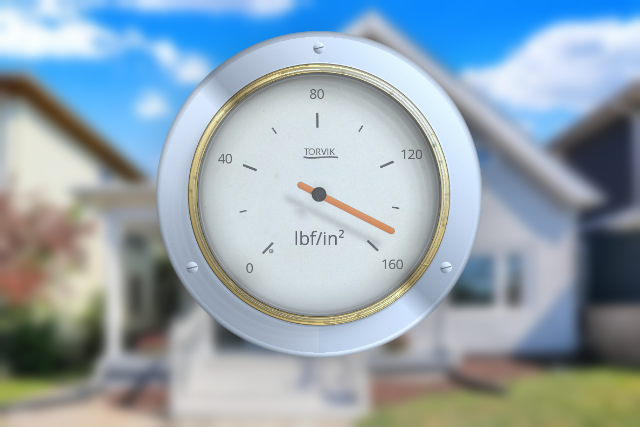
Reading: 150 psi
